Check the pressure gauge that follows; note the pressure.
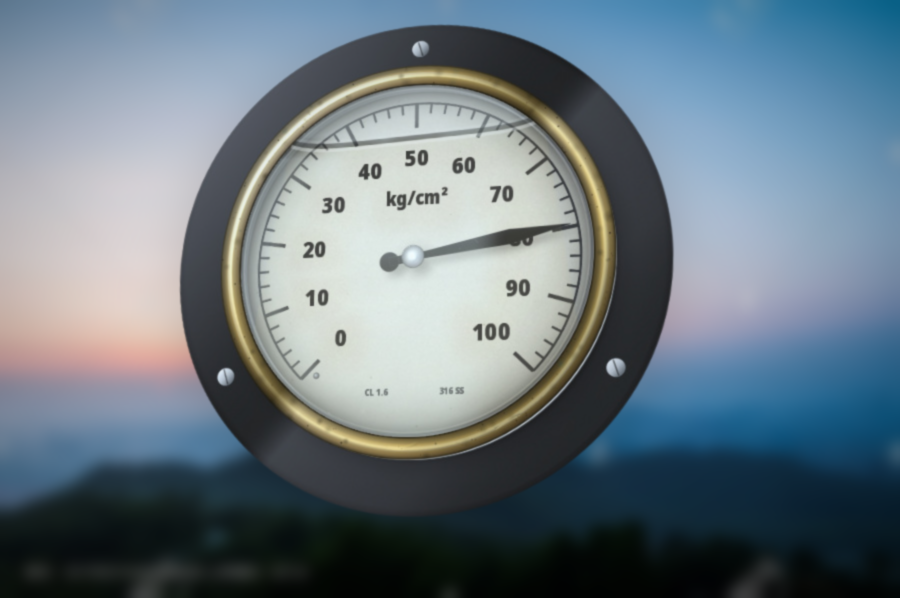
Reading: 80 kg/cm²
